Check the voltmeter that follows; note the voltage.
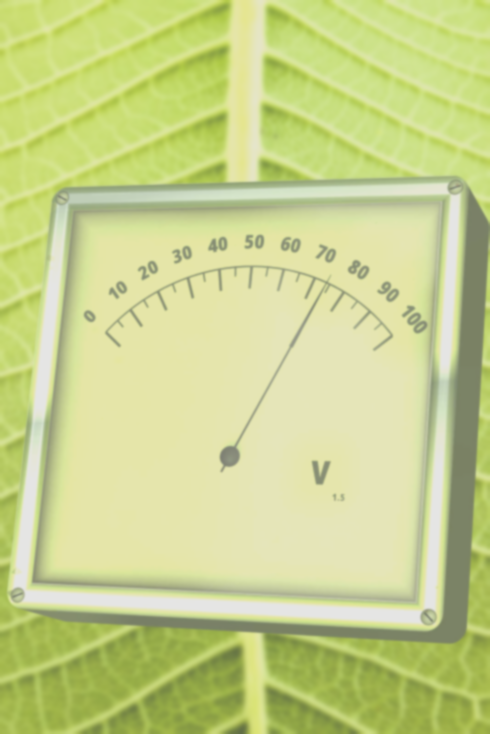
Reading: 75 V
